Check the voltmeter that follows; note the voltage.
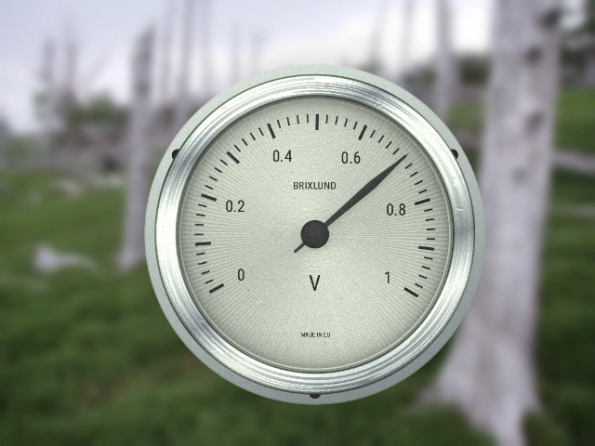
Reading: 0.7 V
